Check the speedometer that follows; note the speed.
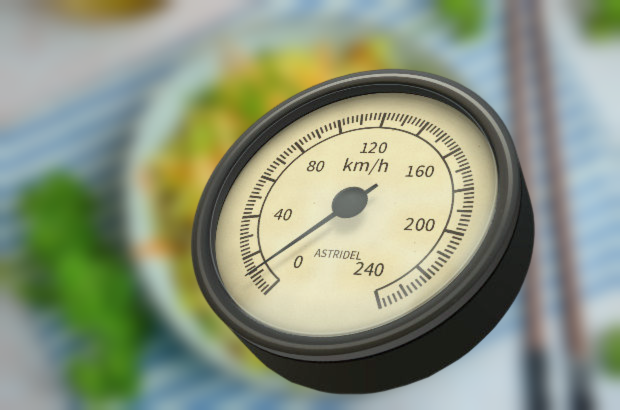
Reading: 10 km/h
